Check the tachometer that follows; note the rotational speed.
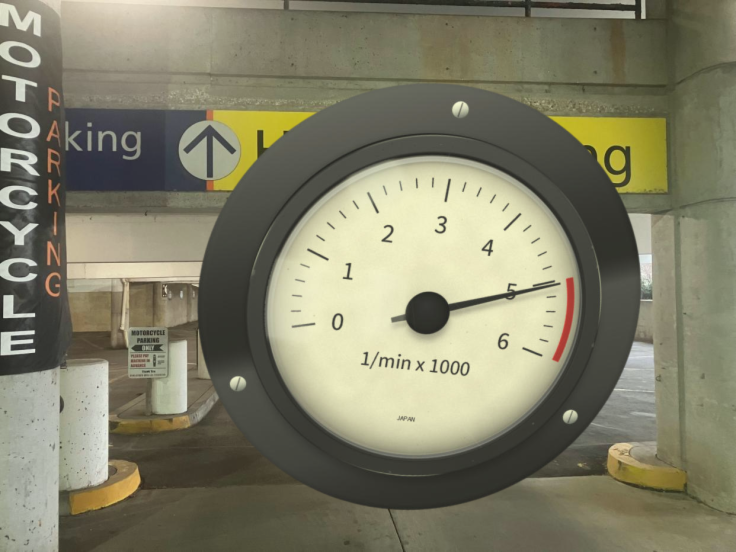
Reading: 5000 rpm
